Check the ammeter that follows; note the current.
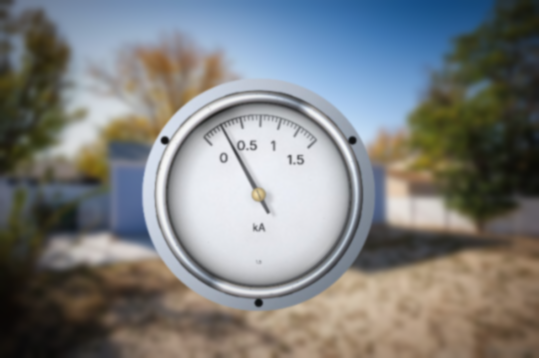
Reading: 0.25 kA
